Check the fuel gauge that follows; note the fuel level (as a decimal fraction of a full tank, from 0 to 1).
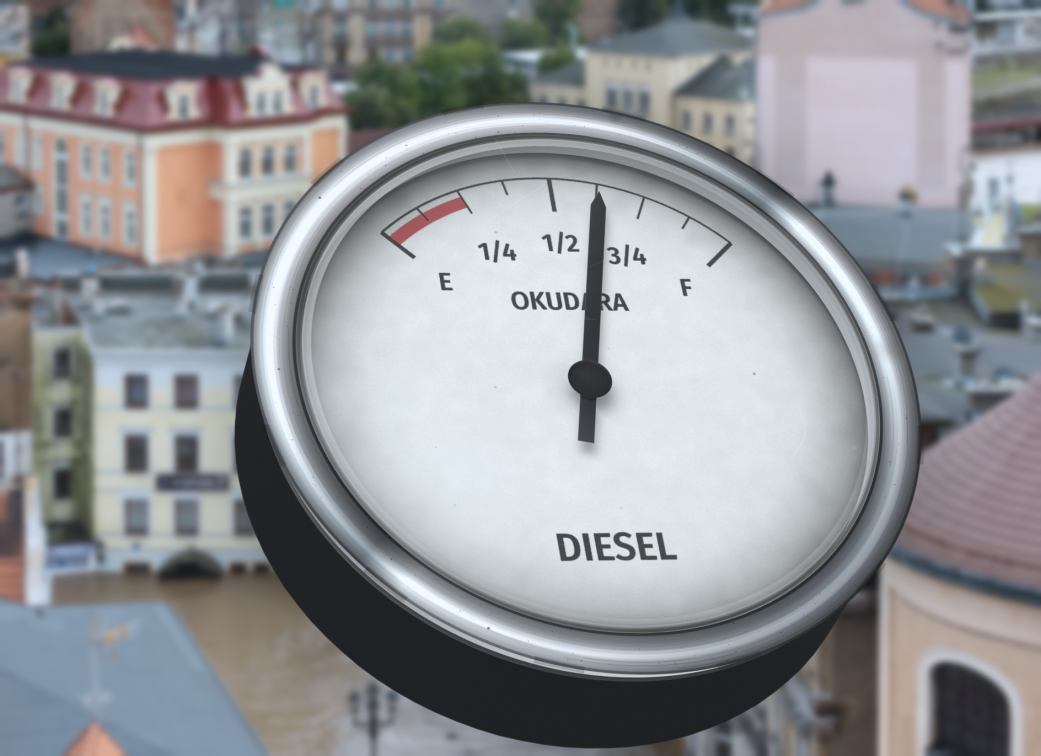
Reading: 0.625
